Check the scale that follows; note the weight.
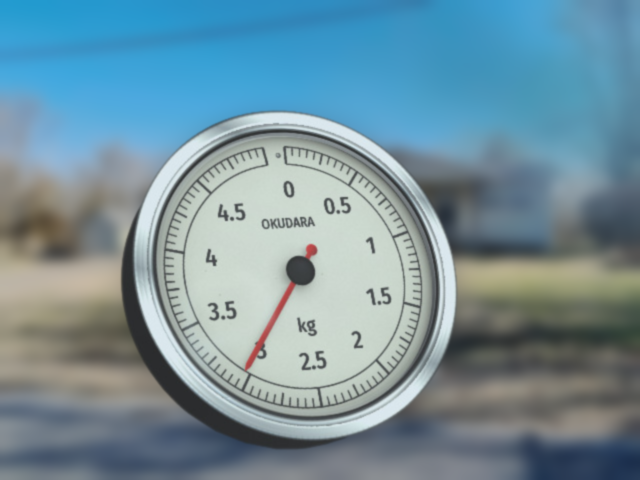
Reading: 3.05 kg
